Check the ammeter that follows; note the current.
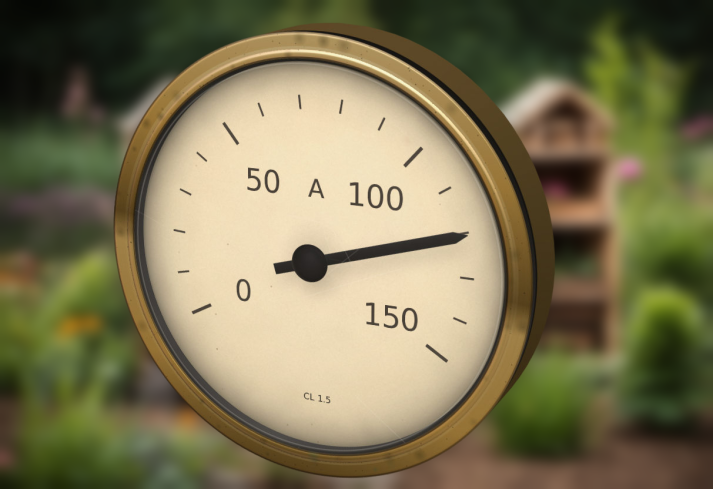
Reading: 120 A
